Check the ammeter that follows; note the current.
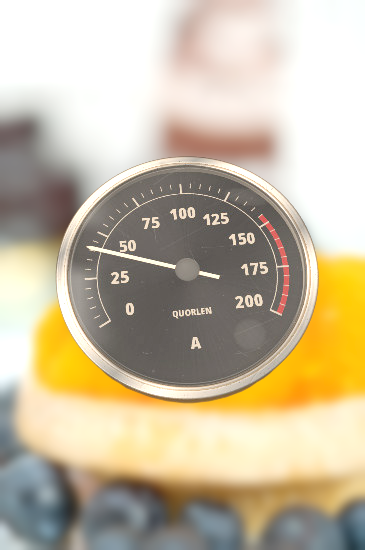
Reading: 40 A
